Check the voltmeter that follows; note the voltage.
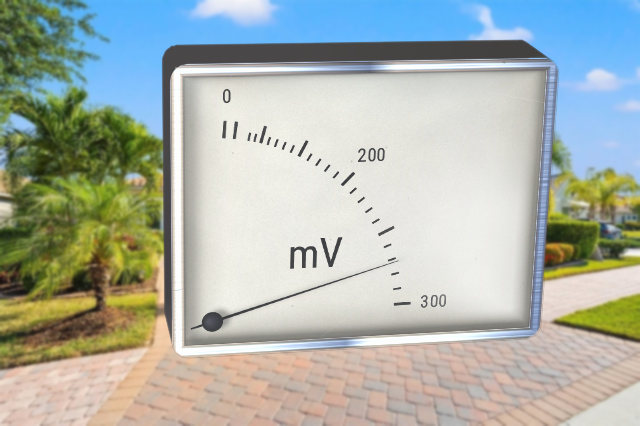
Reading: 270 mV
